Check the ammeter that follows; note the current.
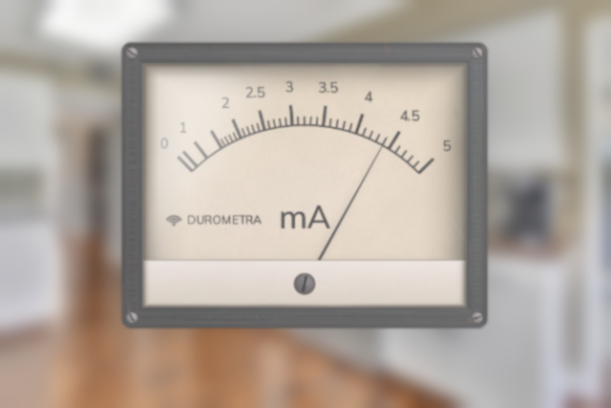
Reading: 4.4 mA
